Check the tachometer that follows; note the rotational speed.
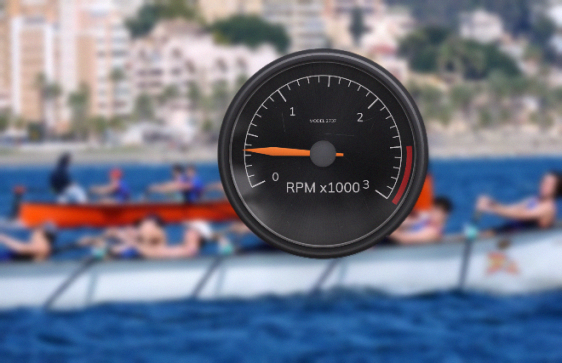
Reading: 350 rpm
